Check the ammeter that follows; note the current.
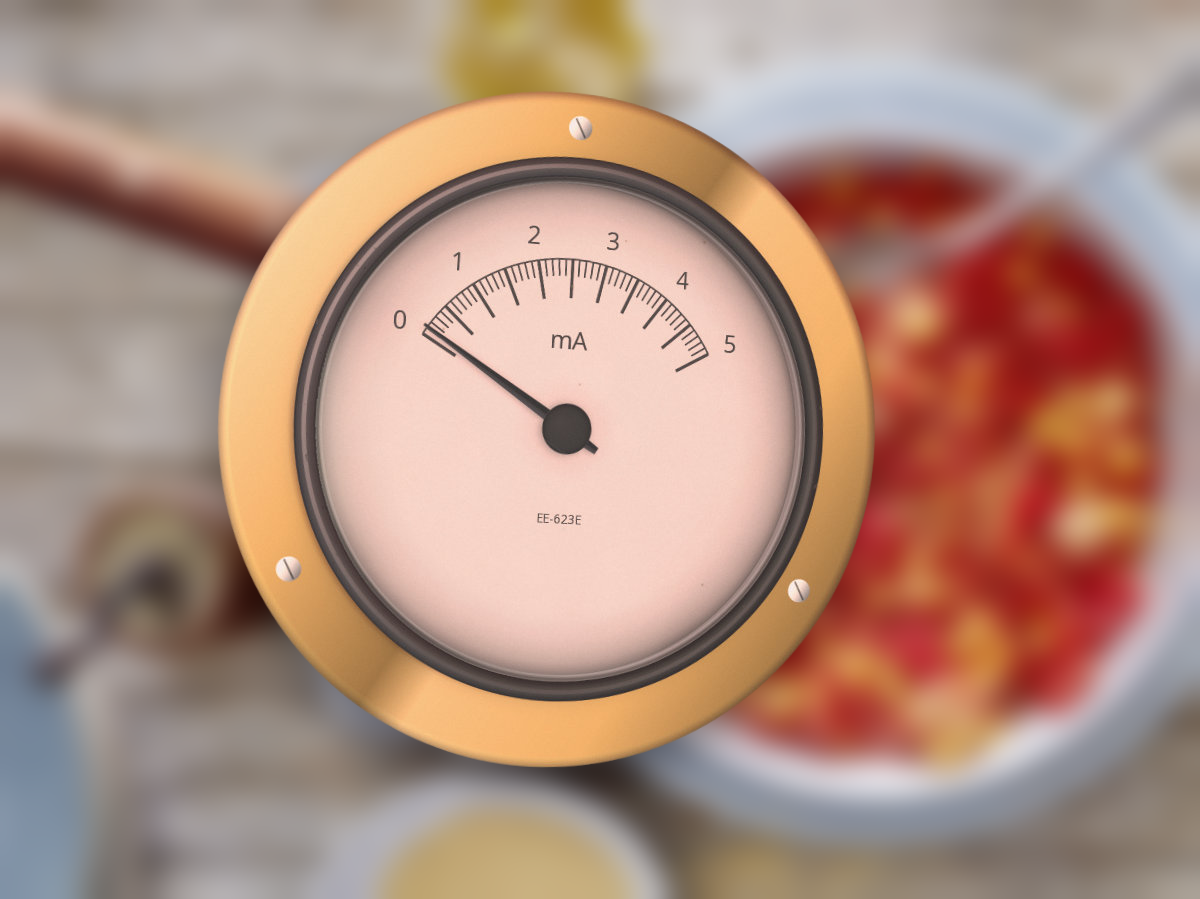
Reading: 0.1 mA
